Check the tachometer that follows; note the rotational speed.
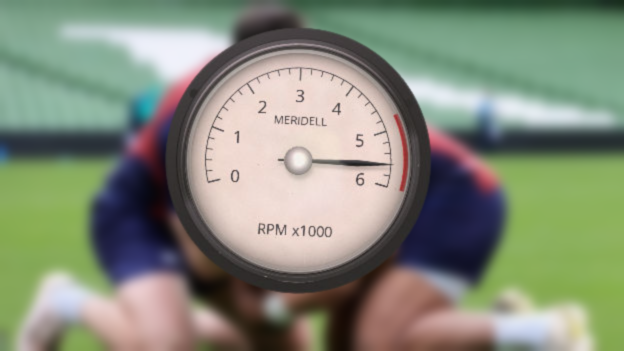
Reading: 5600 rpm
